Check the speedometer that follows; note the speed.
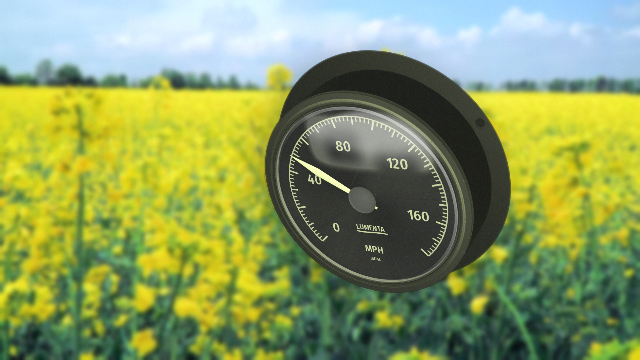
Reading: 50 mph
